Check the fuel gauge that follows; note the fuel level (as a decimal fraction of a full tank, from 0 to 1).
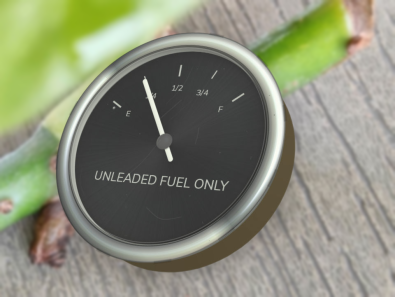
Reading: 0.25
